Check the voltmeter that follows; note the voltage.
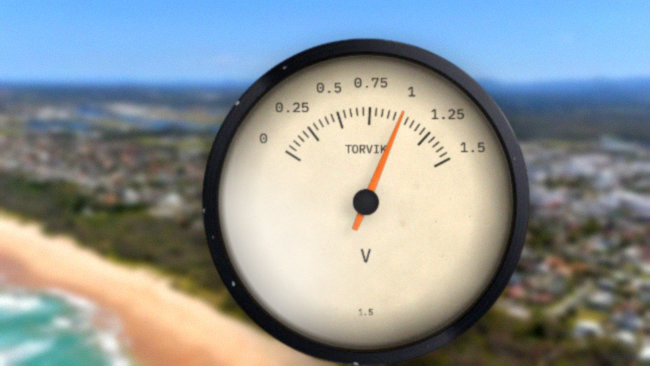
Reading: 1 V
